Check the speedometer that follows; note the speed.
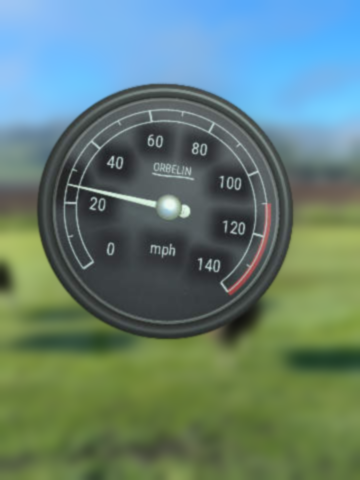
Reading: 25 mph
